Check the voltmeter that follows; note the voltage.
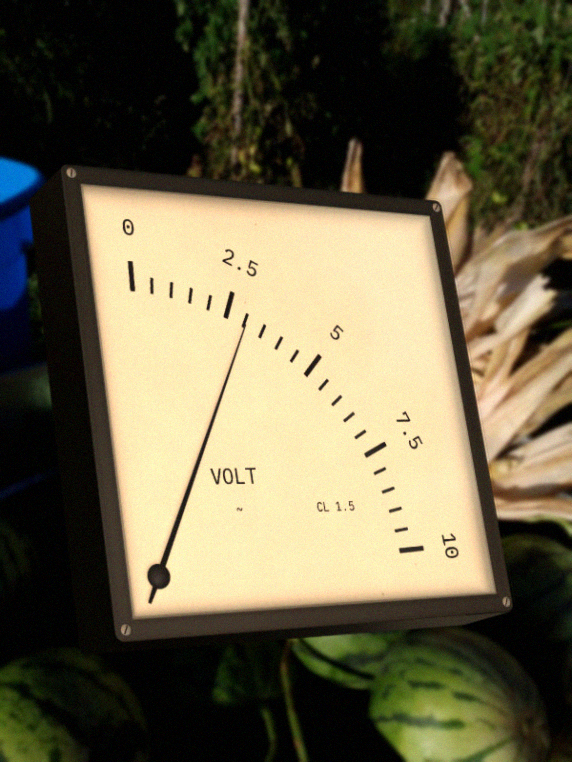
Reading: 3 V
